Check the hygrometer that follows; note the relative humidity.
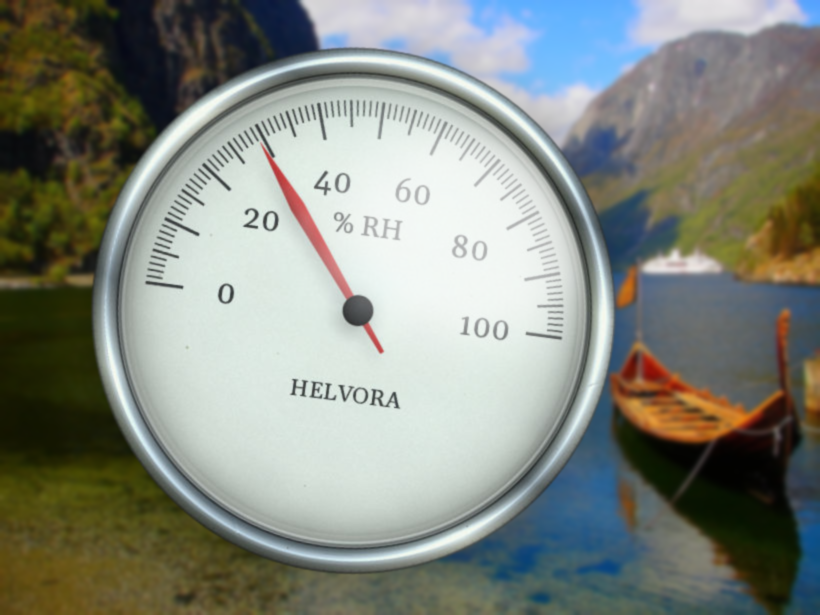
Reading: 29 %
